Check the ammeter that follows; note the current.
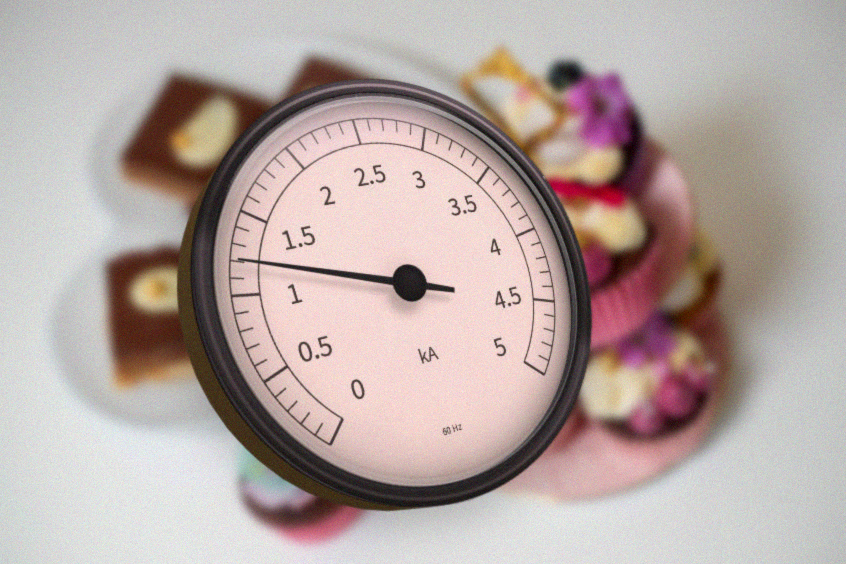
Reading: 1.2 kA
